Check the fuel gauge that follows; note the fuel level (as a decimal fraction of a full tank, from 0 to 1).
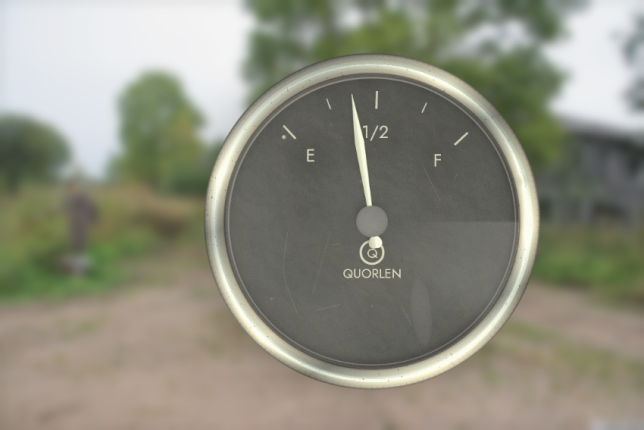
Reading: 0.375
